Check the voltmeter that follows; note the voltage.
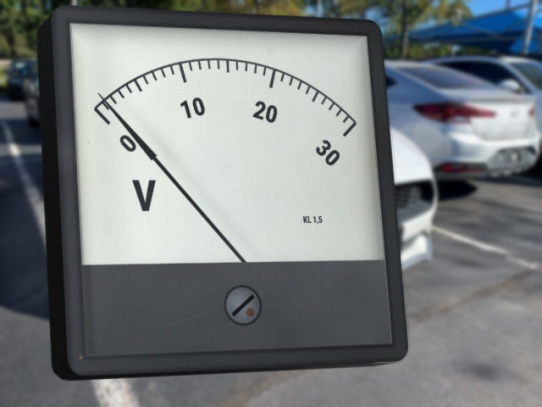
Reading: 1 V
